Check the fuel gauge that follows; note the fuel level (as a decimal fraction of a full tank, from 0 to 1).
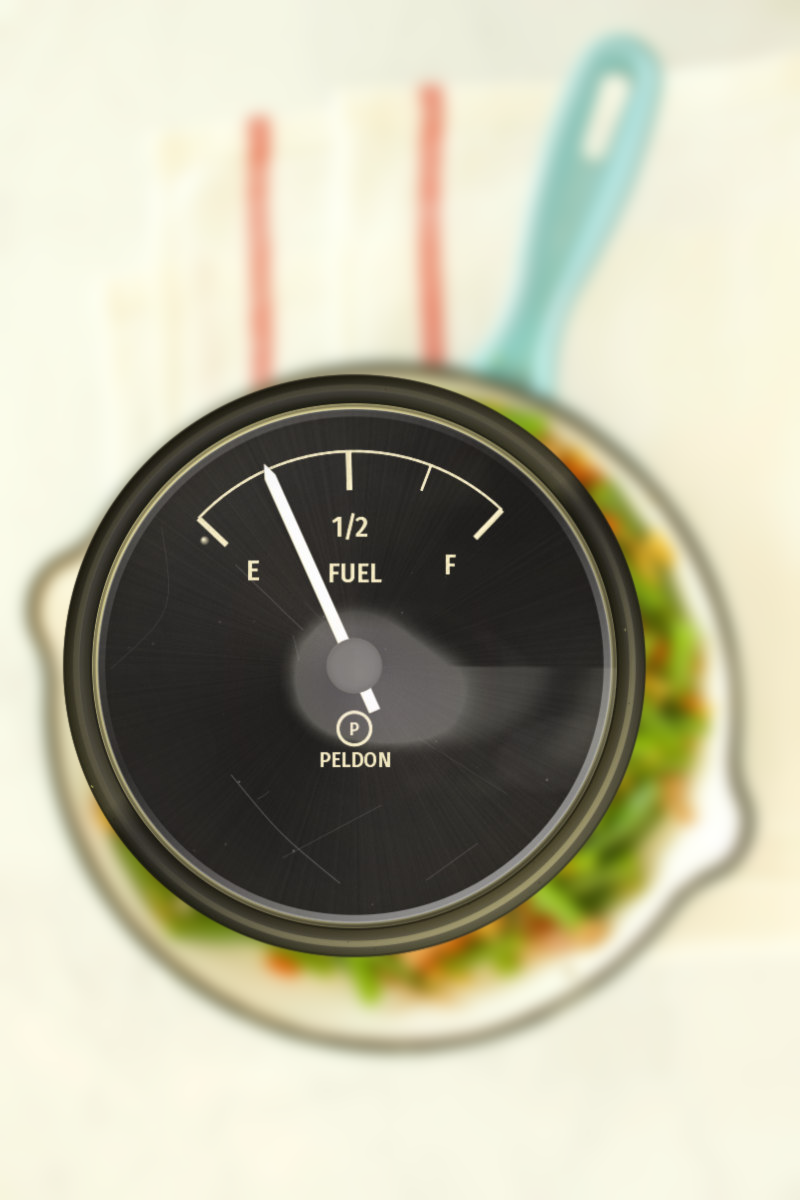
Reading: 0.25
